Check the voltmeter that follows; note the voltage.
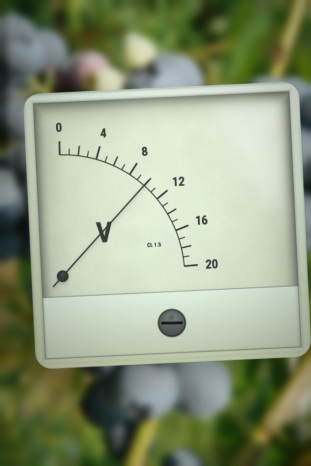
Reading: 10 V
